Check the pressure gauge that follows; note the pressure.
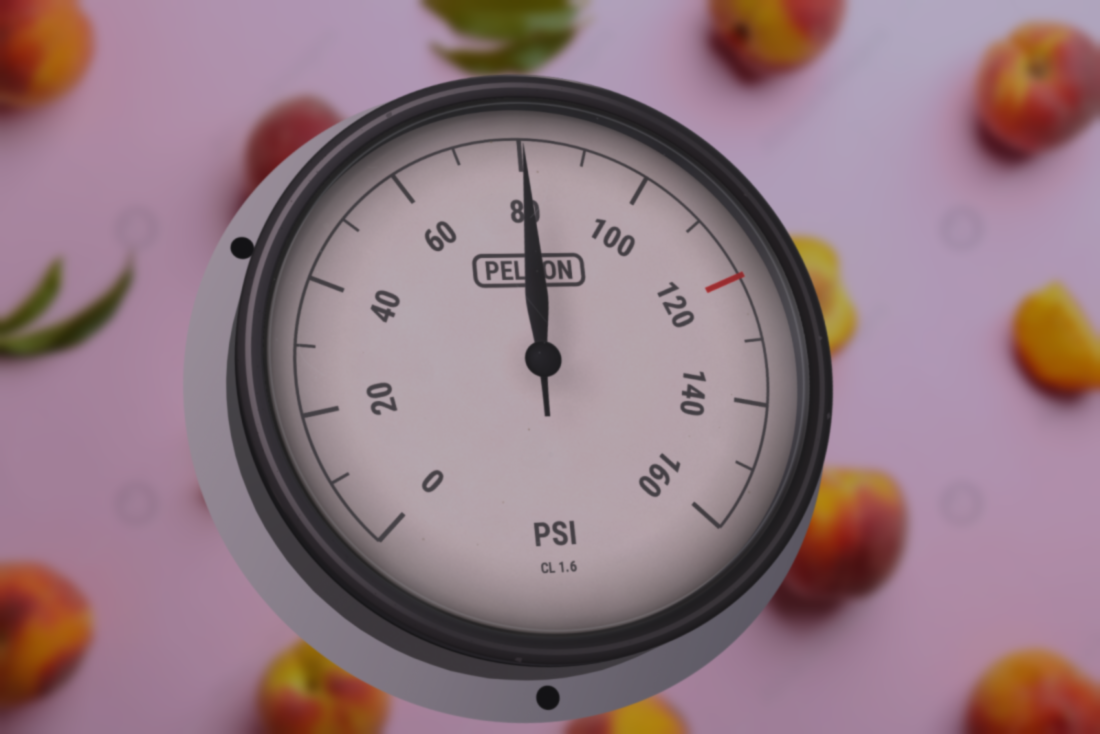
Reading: 80 psi
